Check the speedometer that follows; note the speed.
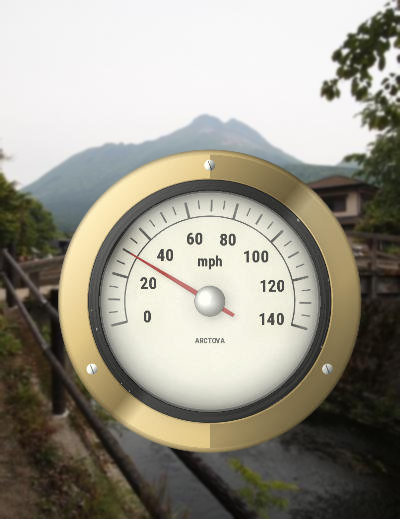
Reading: 30 mph
